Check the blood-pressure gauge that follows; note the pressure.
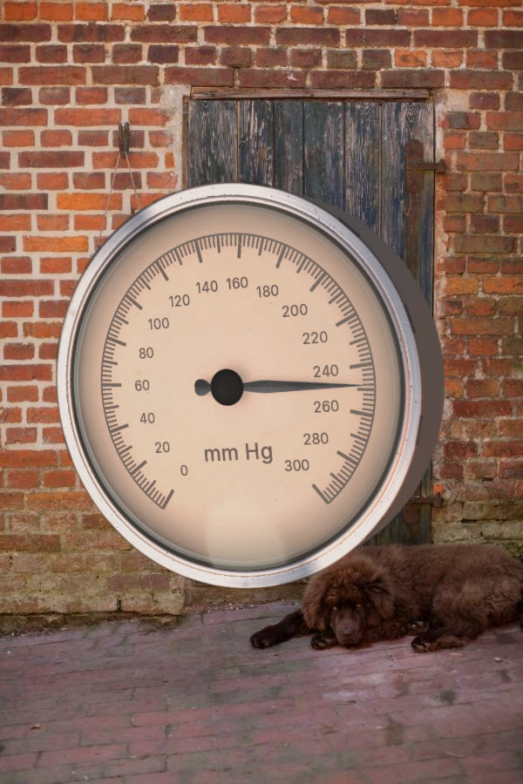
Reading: 248 mmHg
